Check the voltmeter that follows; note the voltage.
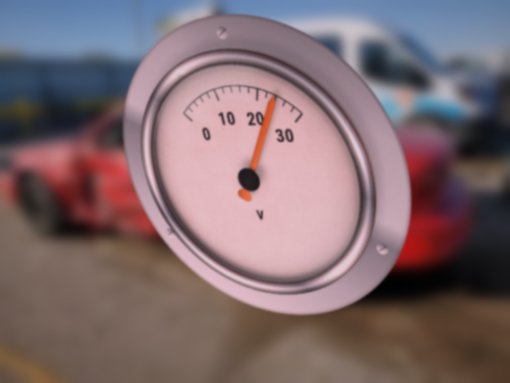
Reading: 24 V
